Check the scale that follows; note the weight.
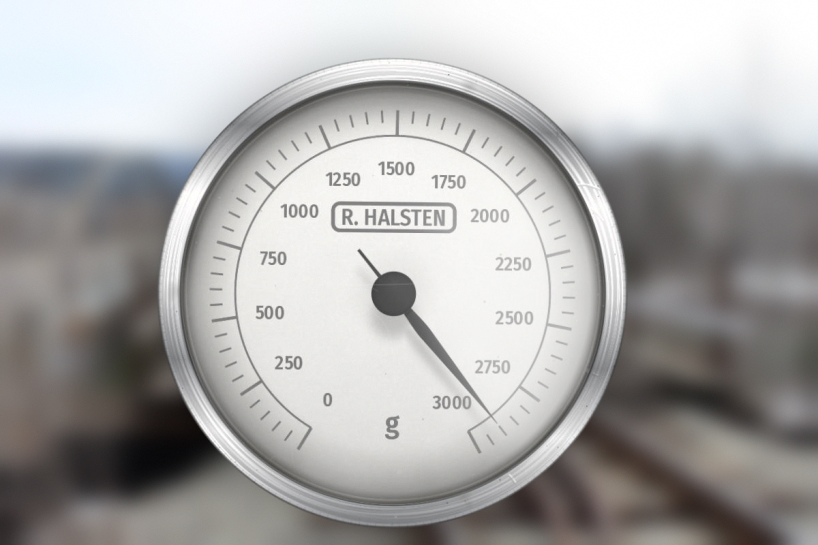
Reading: 2900 g
